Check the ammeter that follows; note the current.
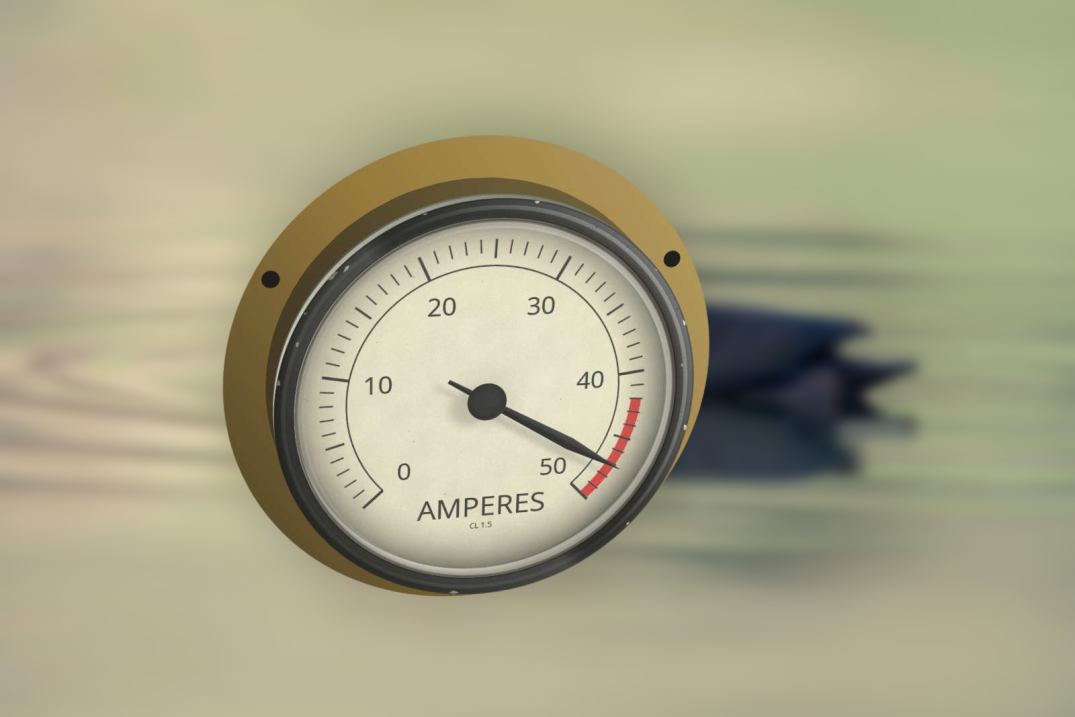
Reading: 47 A
